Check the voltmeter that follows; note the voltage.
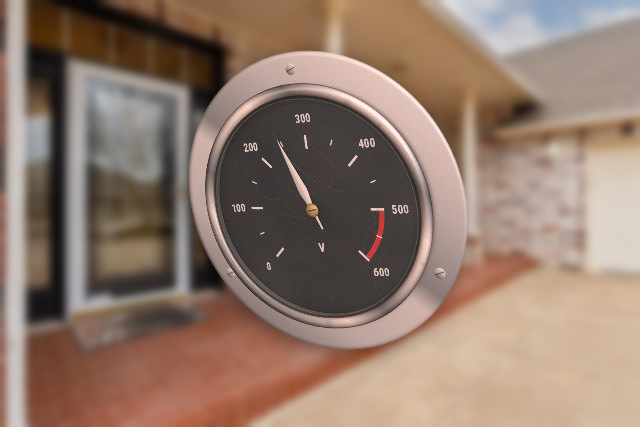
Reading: 250 V
